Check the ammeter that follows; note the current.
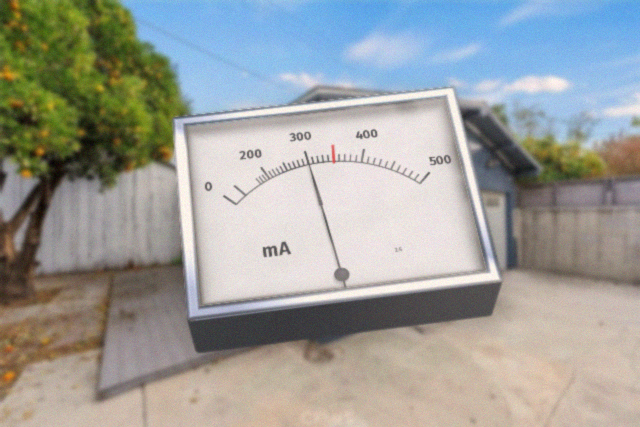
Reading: 300 mA
